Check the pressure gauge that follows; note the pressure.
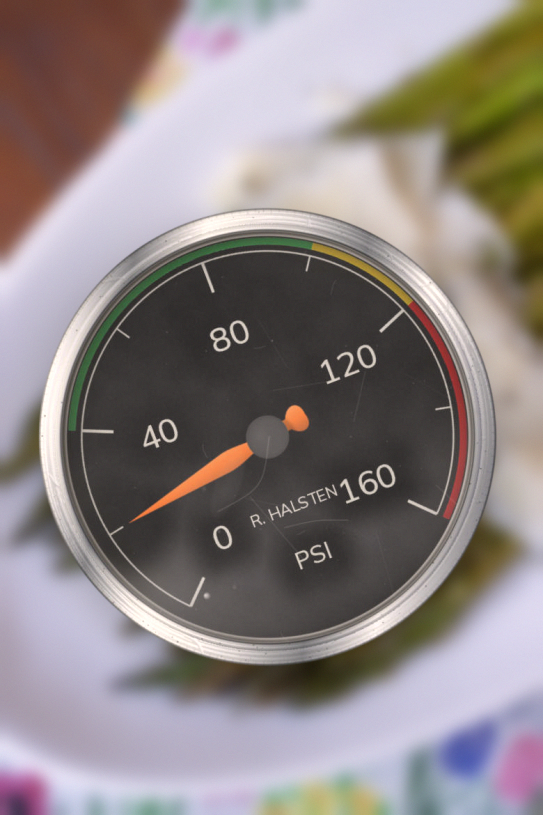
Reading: 20 psi
